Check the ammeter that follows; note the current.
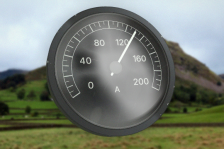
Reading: 130 A
